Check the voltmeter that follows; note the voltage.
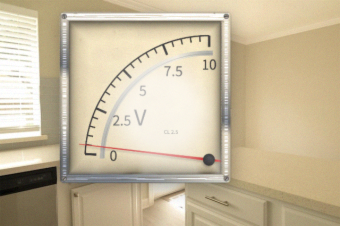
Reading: 0.5 V
